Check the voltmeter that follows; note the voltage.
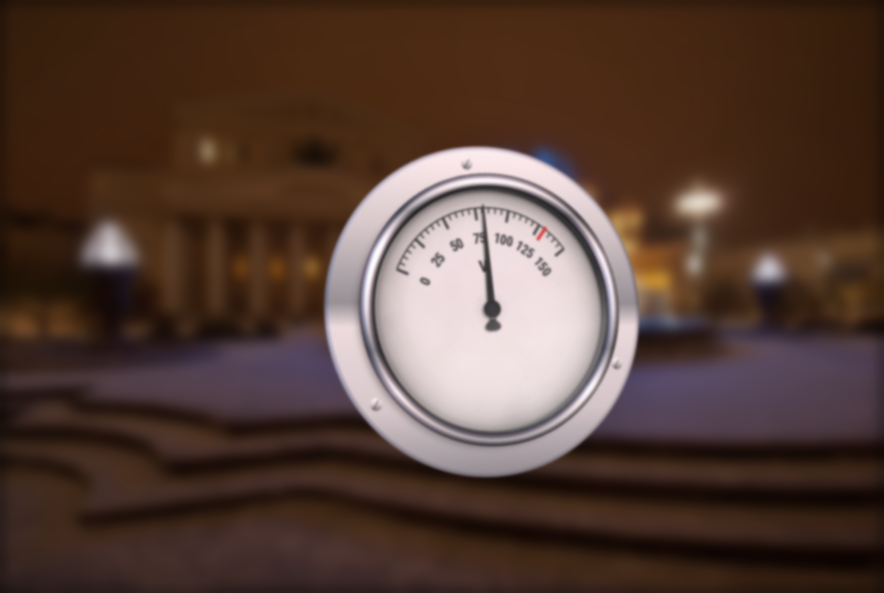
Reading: 80 V
